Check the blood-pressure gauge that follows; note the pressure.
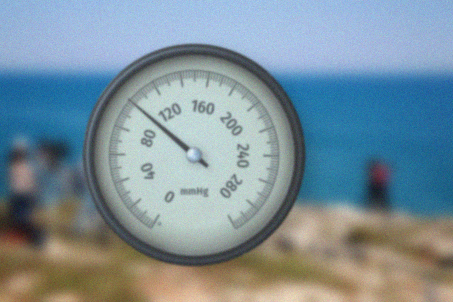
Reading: 100 mmHg
